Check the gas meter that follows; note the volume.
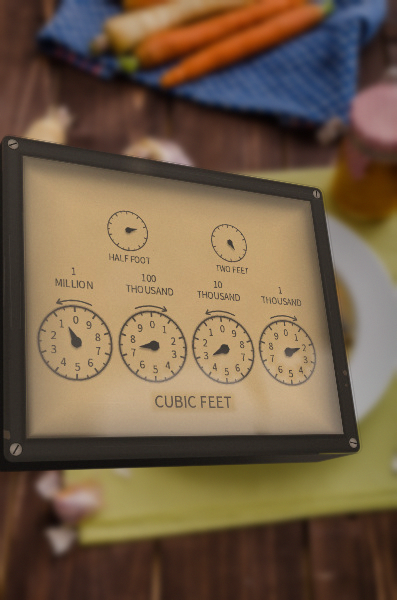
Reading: 73200 ft³
